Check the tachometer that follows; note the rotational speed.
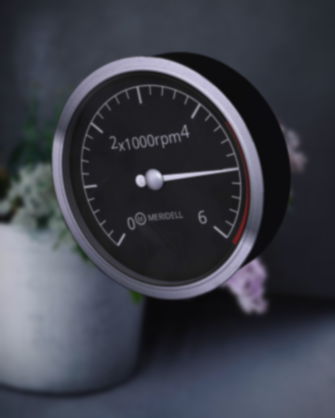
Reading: 5000 rpm
